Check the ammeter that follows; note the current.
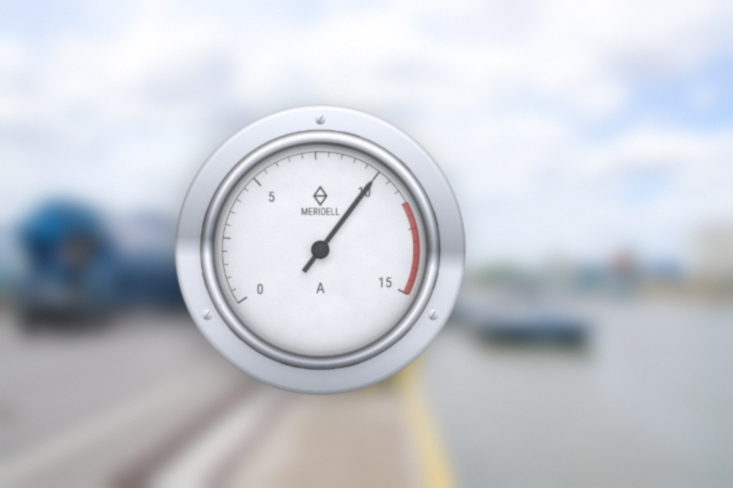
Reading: 10 A
